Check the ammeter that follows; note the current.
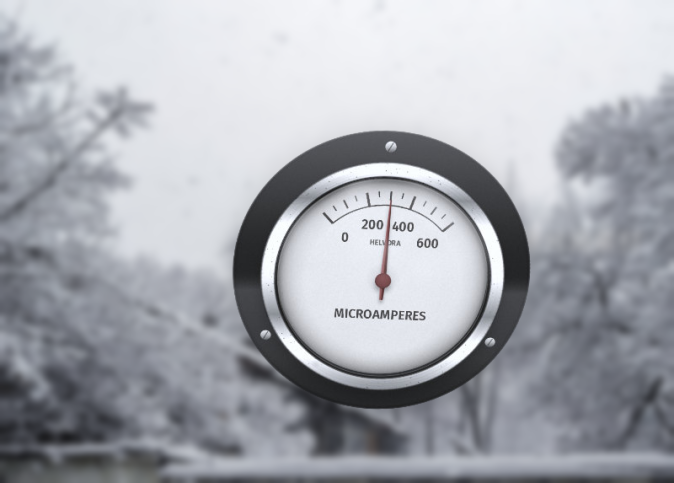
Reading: 300 µA
